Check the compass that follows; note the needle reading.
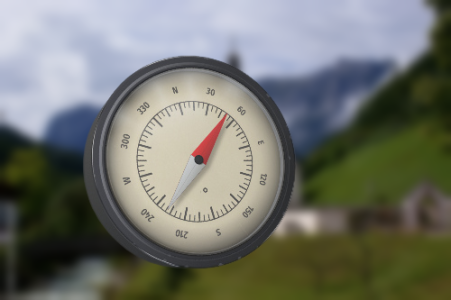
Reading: 50 °
